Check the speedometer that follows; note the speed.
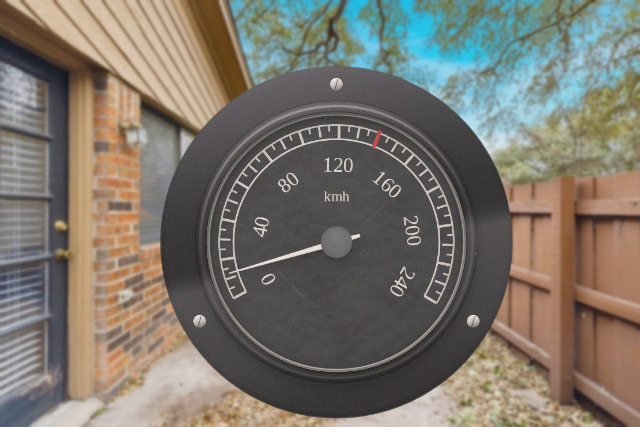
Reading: 12.5 km/h
